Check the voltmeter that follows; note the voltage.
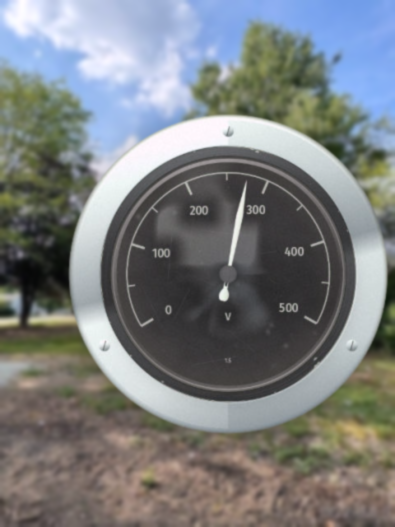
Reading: 275 V
